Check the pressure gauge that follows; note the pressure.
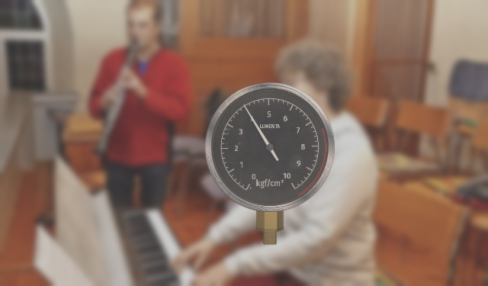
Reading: 4 kg/cm²
